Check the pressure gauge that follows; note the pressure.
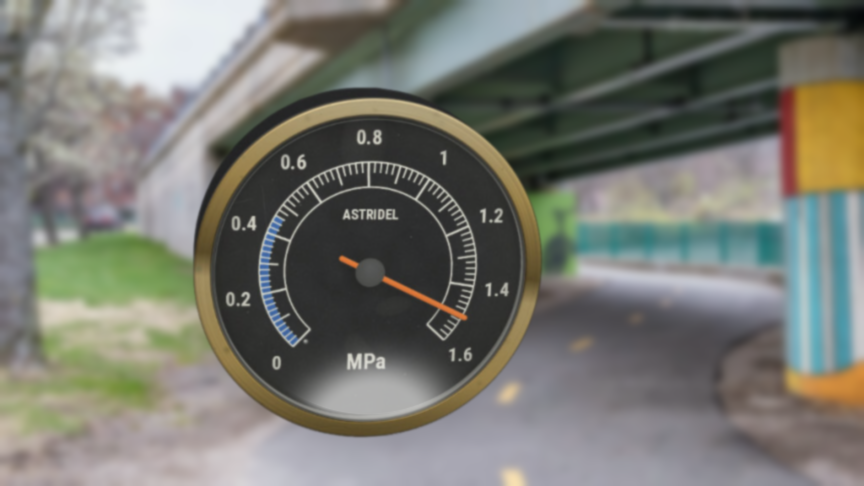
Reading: 1.5 MPa
